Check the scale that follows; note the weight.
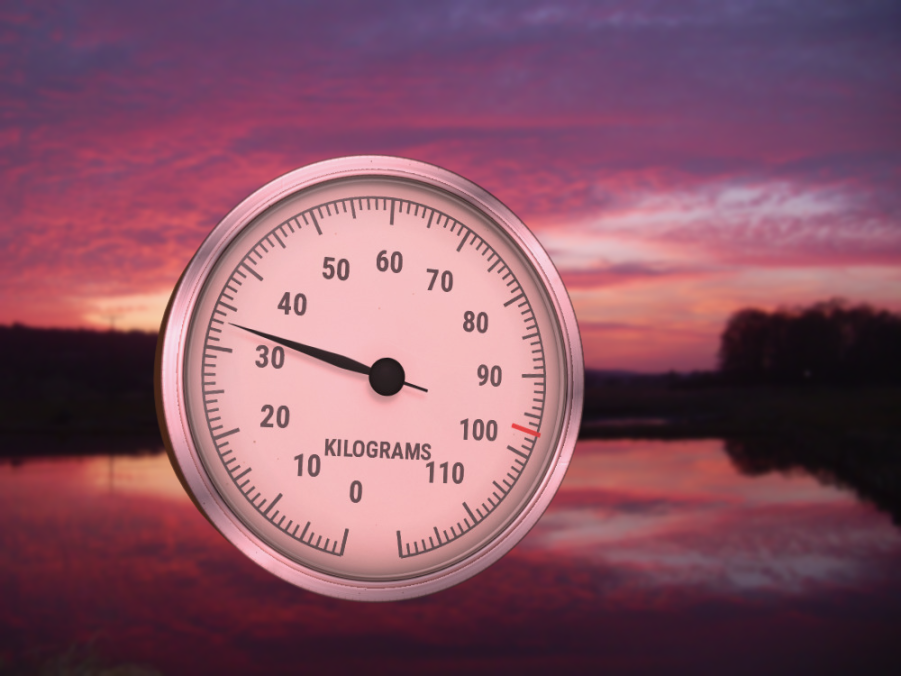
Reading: 33 kg
